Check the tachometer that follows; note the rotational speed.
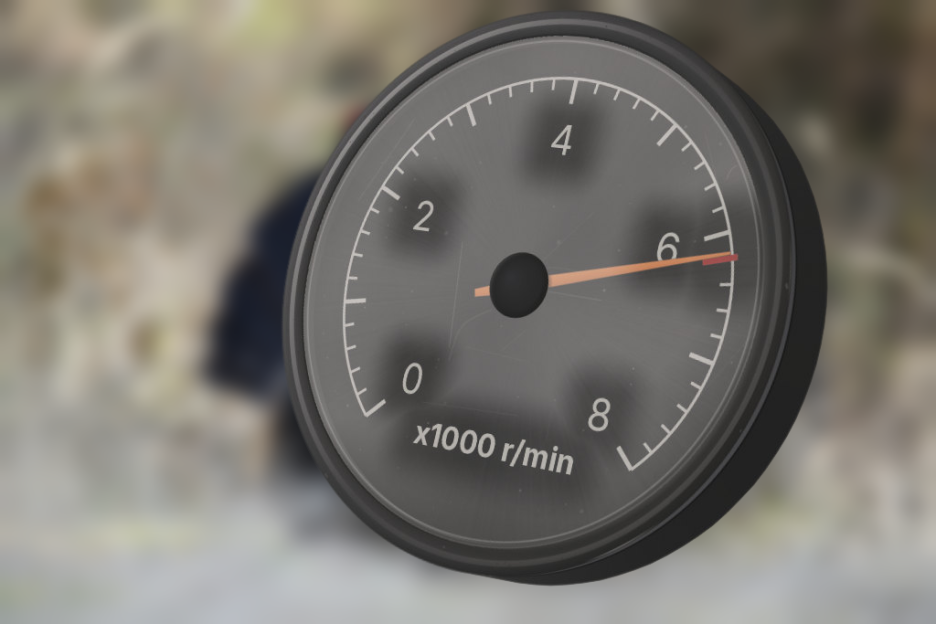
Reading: 6200 rpm
